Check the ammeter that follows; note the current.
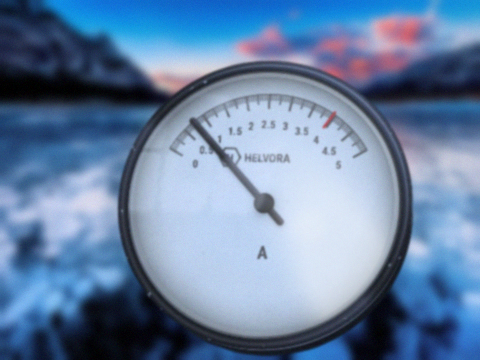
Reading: 0.75 A
